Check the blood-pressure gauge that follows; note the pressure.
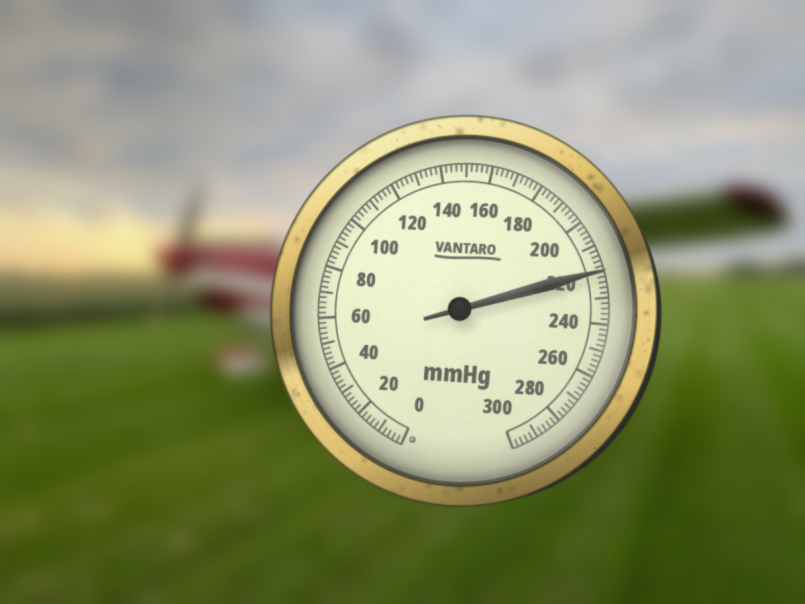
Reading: 220 mmHg
